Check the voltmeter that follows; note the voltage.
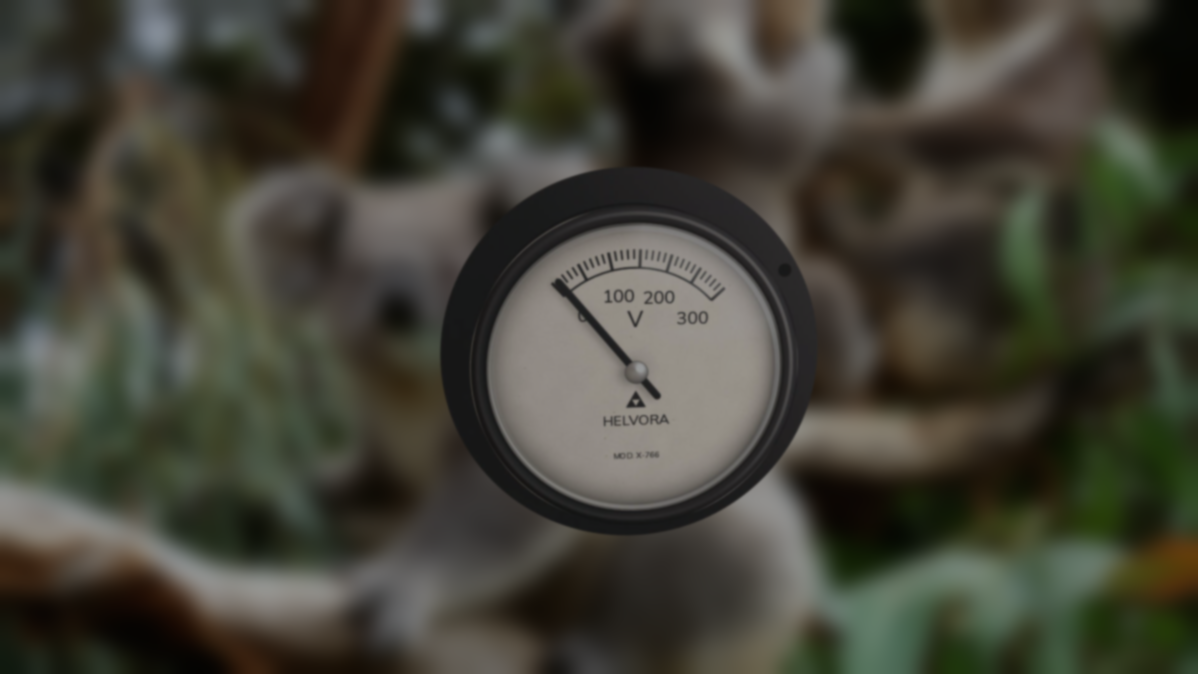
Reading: 10 V
